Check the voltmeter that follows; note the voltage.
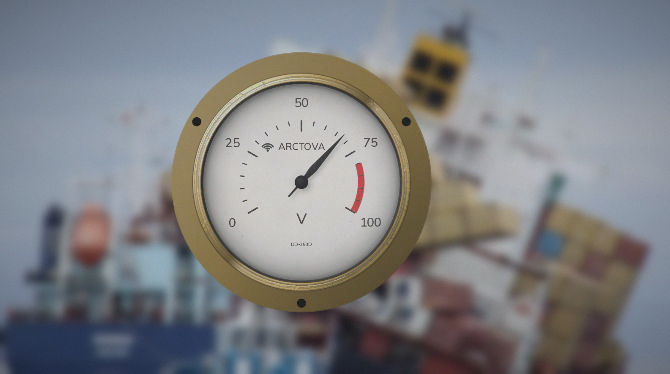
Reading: 67.5 V
